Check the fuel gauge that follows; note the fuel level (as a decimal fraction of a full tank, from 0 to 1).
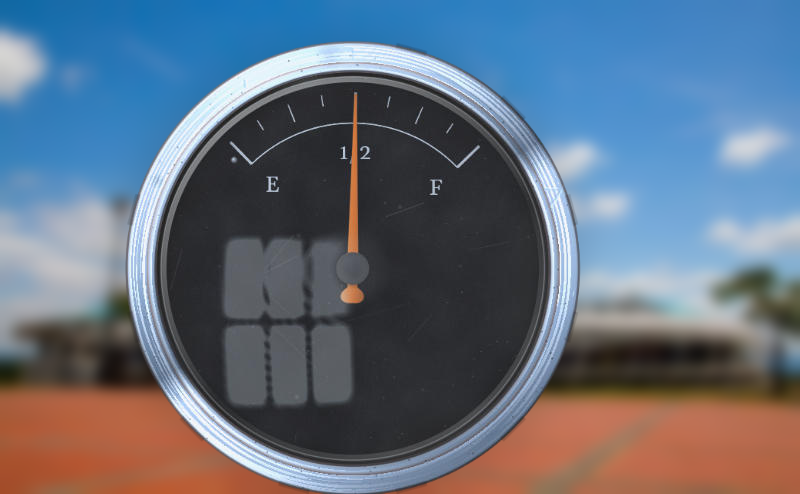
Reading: 0.5
